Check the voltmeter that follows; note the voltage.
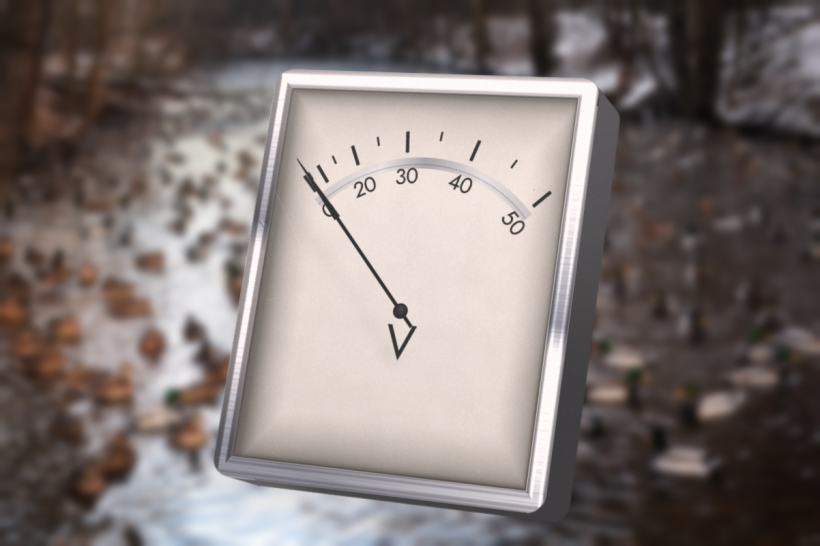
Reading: 5 V
